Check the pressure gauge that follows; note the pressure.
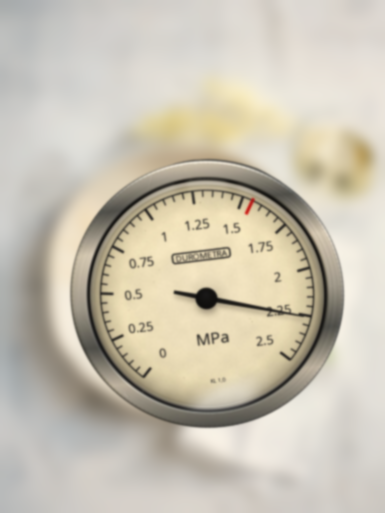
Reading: 2.25 MPa
